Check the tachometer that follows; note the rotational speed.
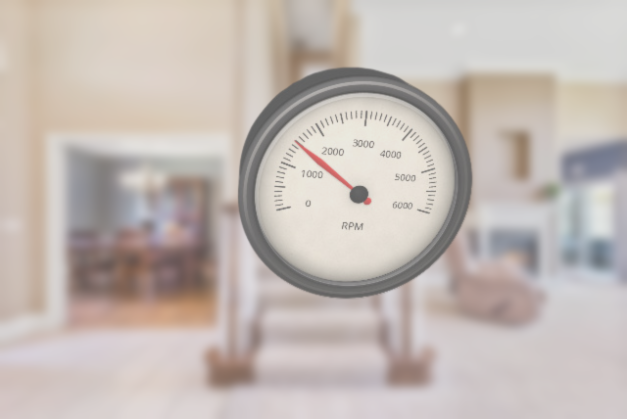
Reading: 1500 rpm
